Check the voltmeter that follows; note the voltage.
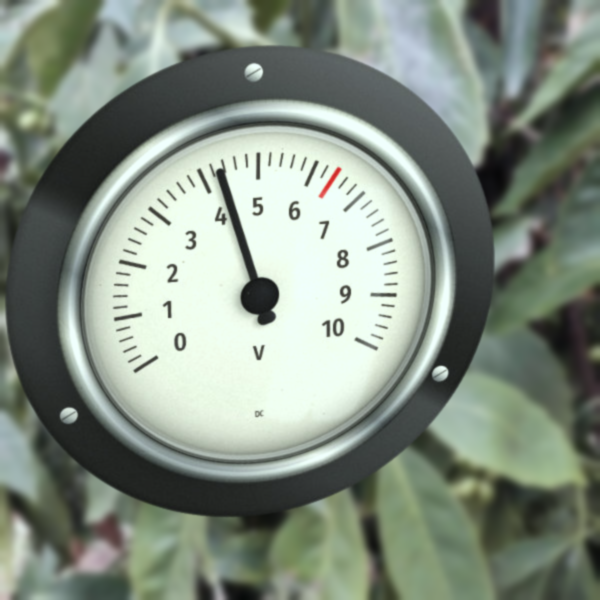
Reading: 4.3 V
